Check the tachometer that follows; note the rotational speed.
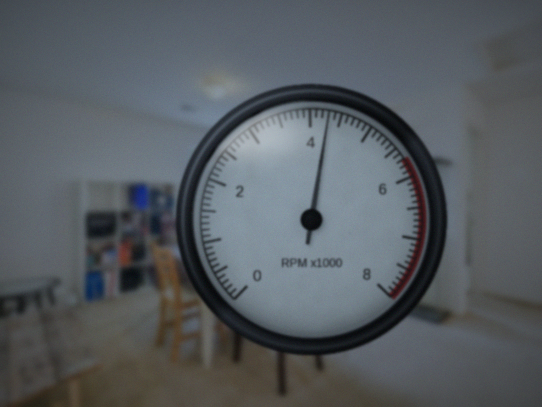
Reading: 4300 rpm
